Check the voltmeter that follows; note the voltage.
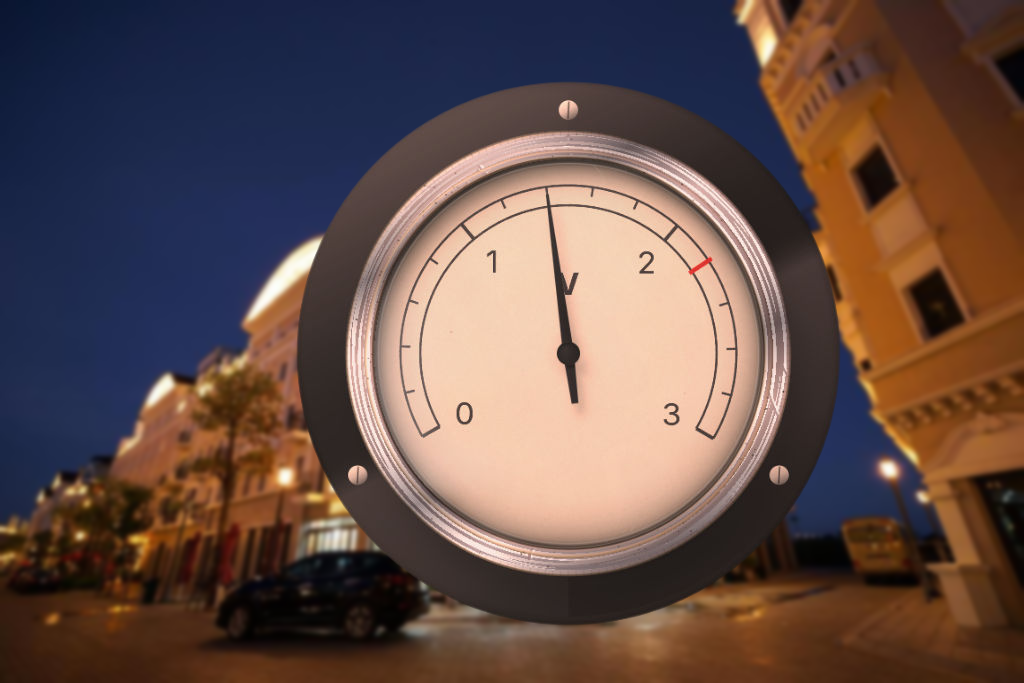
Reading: 1.4 V
